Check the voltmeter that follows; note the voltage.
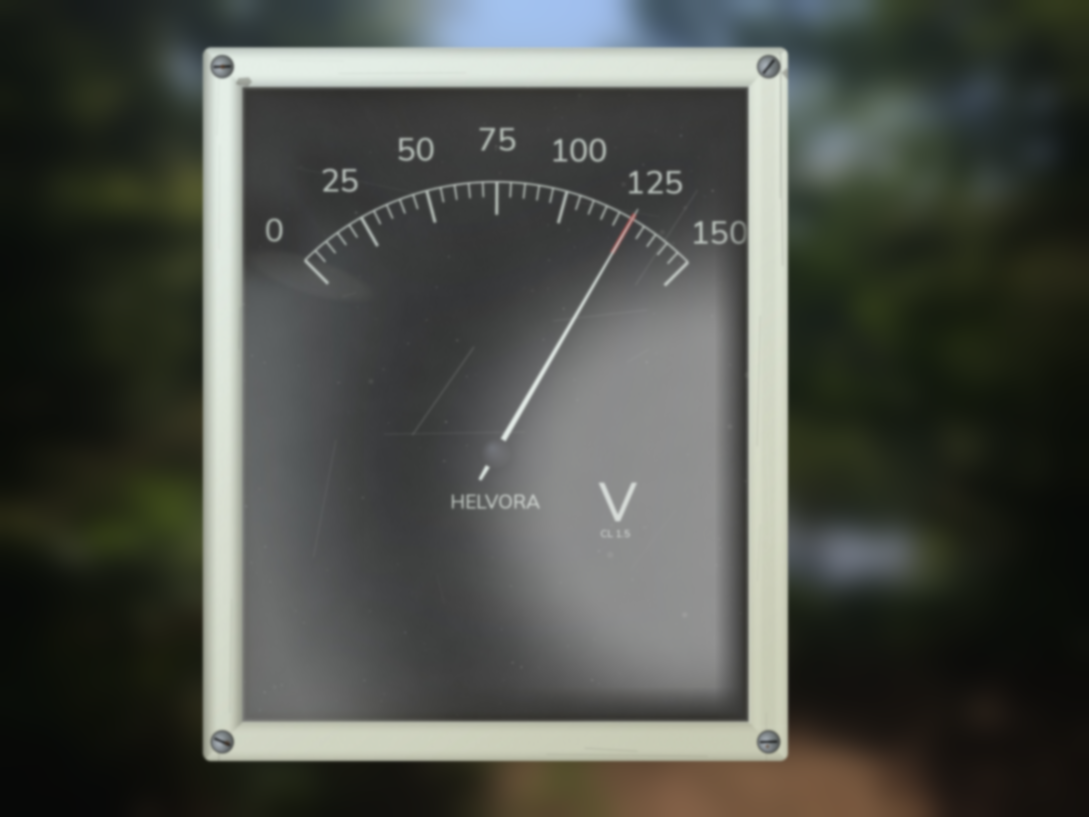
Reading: 125 V
